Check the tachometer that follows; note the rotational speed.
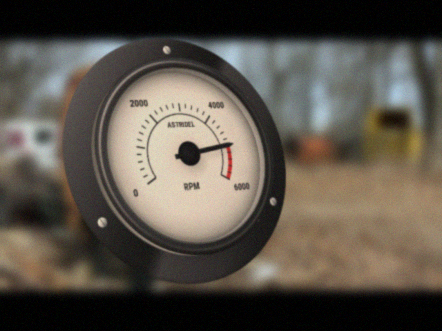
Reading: 5000 rpm
